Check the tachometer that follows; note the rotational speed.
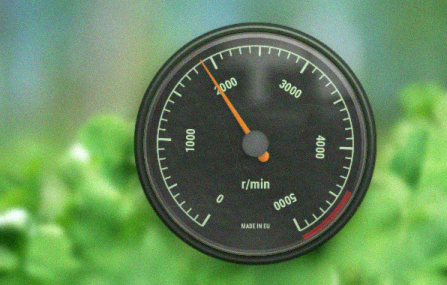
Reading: 1900 rpm
